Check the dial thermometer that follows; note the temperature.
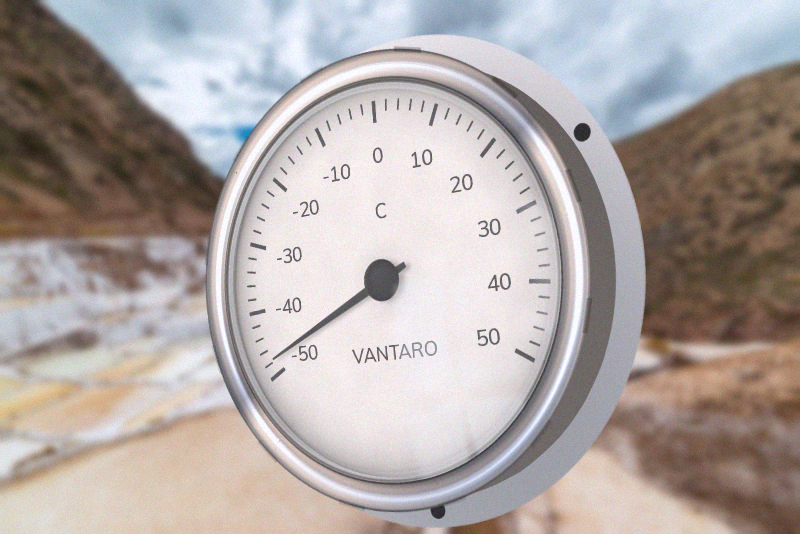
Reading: -48 °C
